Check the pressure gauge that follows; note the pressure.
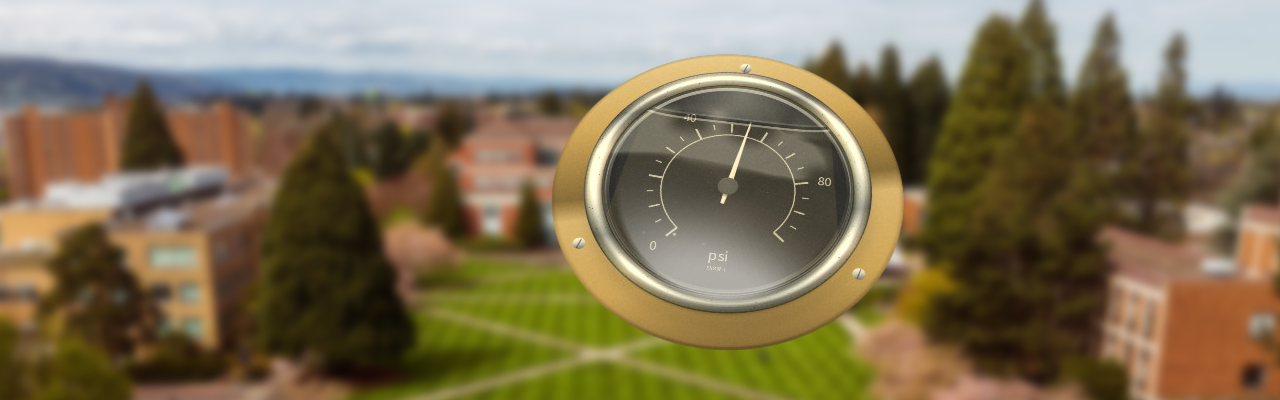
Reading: 55 psi
